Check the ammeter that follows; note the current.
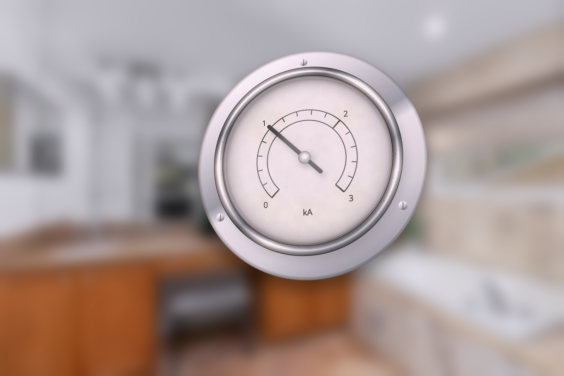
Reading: 1 kA
